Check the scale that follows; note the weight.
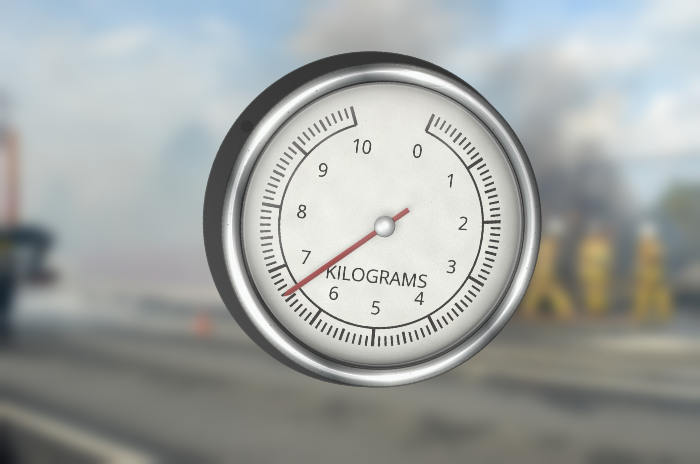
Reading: 6.6 kg
